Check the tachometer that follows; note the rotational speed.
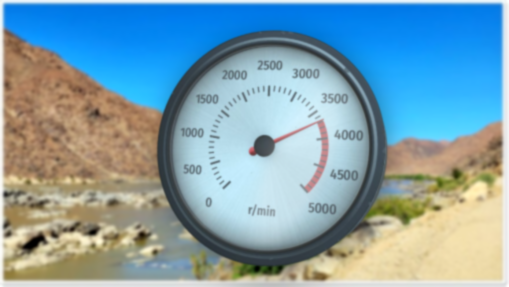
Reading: 3700 rpm
